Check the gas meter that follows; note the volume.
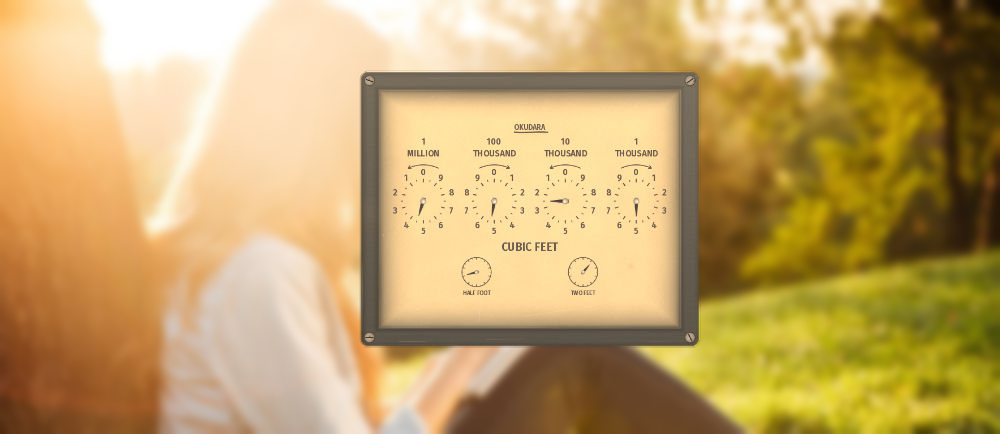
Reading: 452500 ft³
